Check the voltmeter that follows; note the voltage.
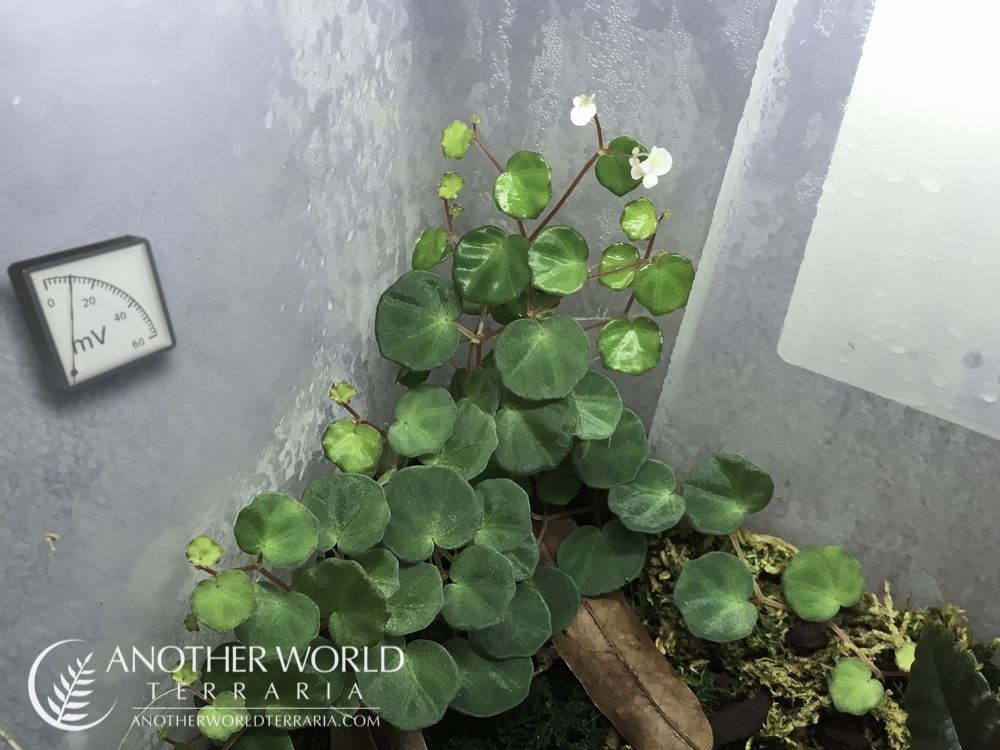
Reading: 10 mV
